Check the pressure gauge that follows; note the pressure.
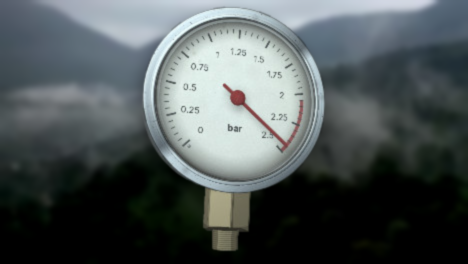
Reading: 2.45 bar
